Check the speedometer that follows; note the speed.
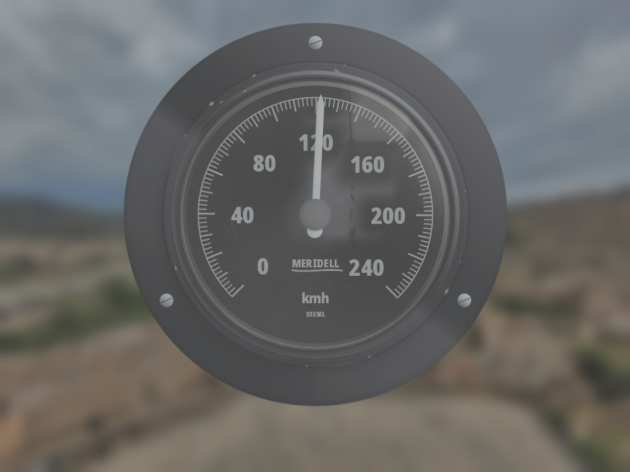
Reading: 122 km/h
